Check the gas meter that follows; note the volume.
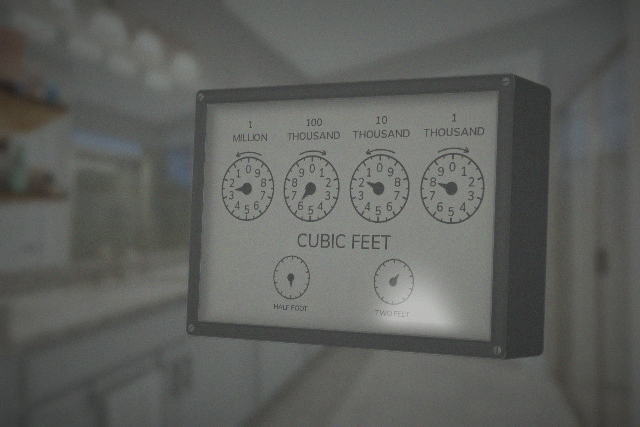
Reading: 261800 ft³
